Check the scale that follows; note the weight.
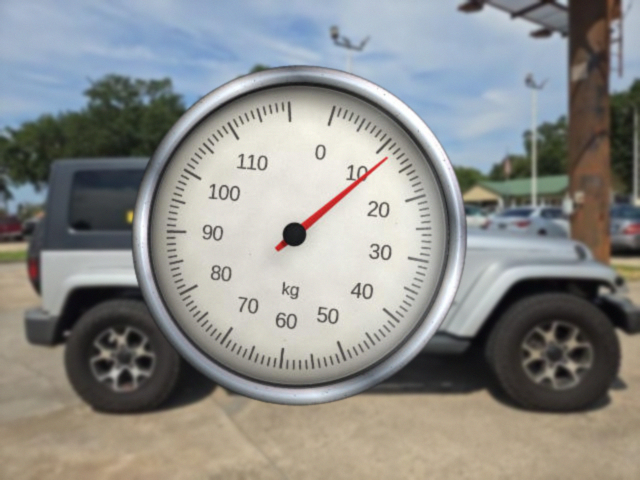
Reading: 12 kg
